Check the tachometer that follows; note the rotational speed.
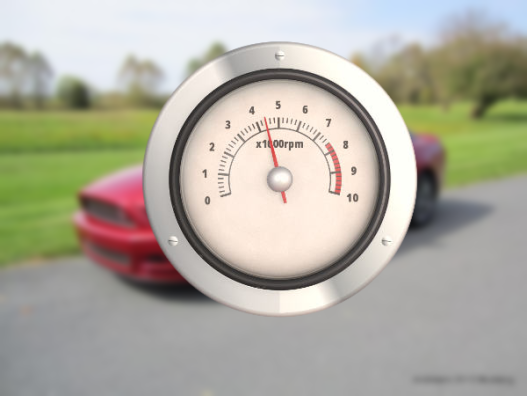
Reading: 4400 rpm
